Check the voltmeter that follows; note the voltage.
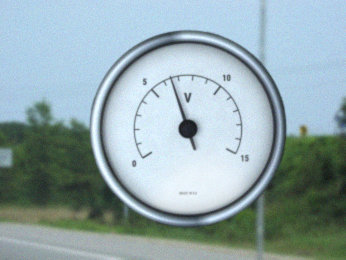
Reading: 6.5 V
